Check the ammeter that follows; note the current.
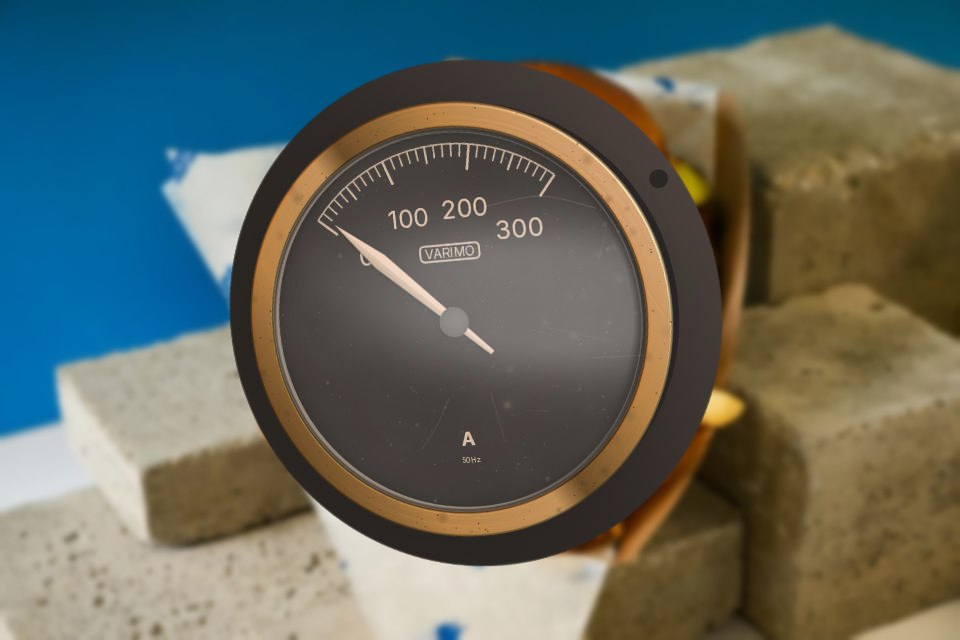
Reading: 10 A
